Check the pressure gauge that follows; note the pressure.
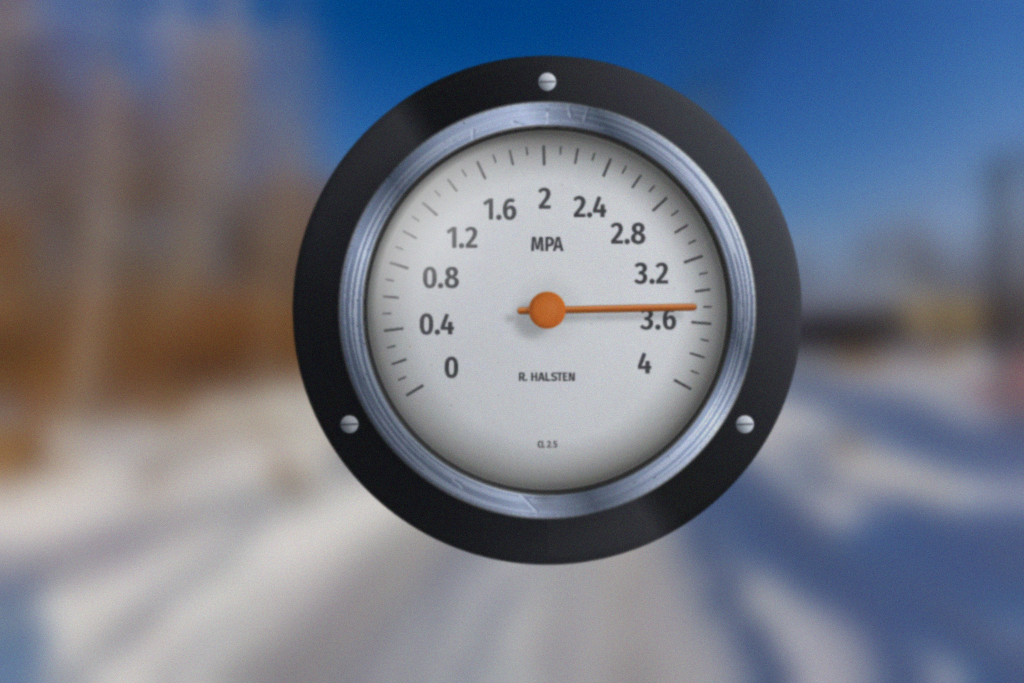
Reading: 3.5 MPa
